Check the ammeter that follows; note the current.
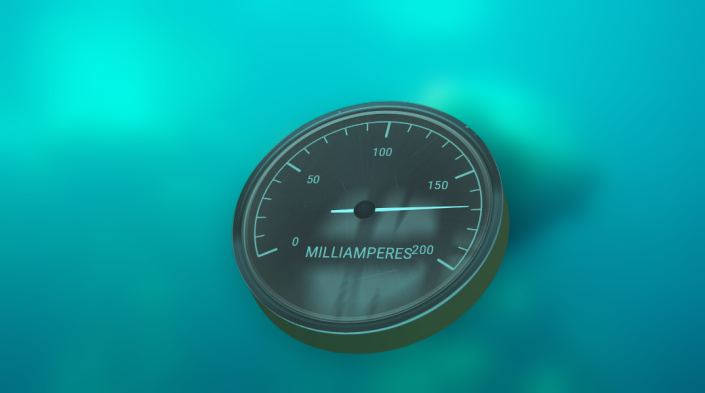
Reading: 170 mA
